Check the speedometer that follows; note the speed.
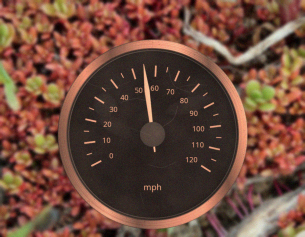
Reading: 55 mph
